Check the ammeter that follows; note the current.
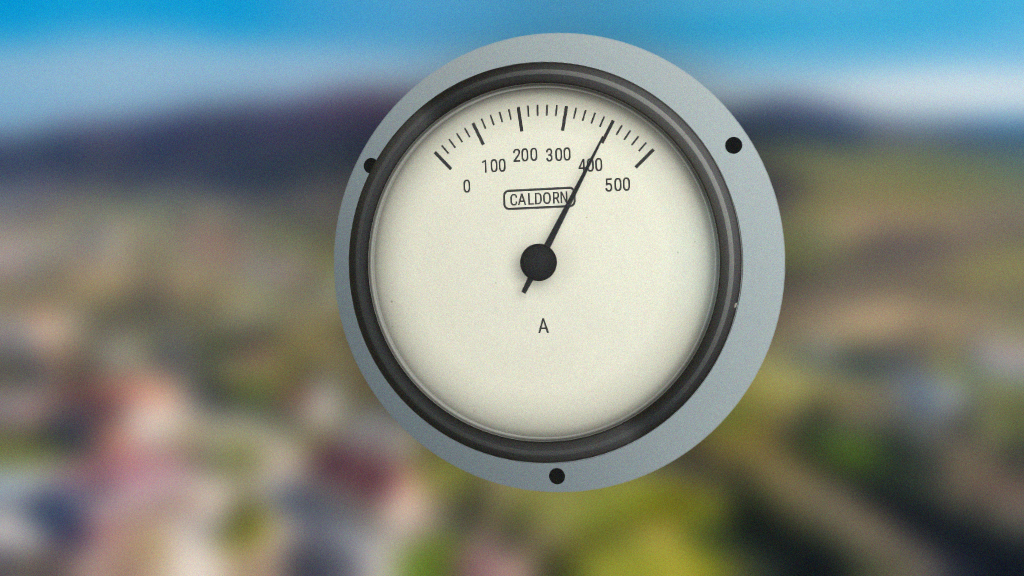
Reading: 400 A
